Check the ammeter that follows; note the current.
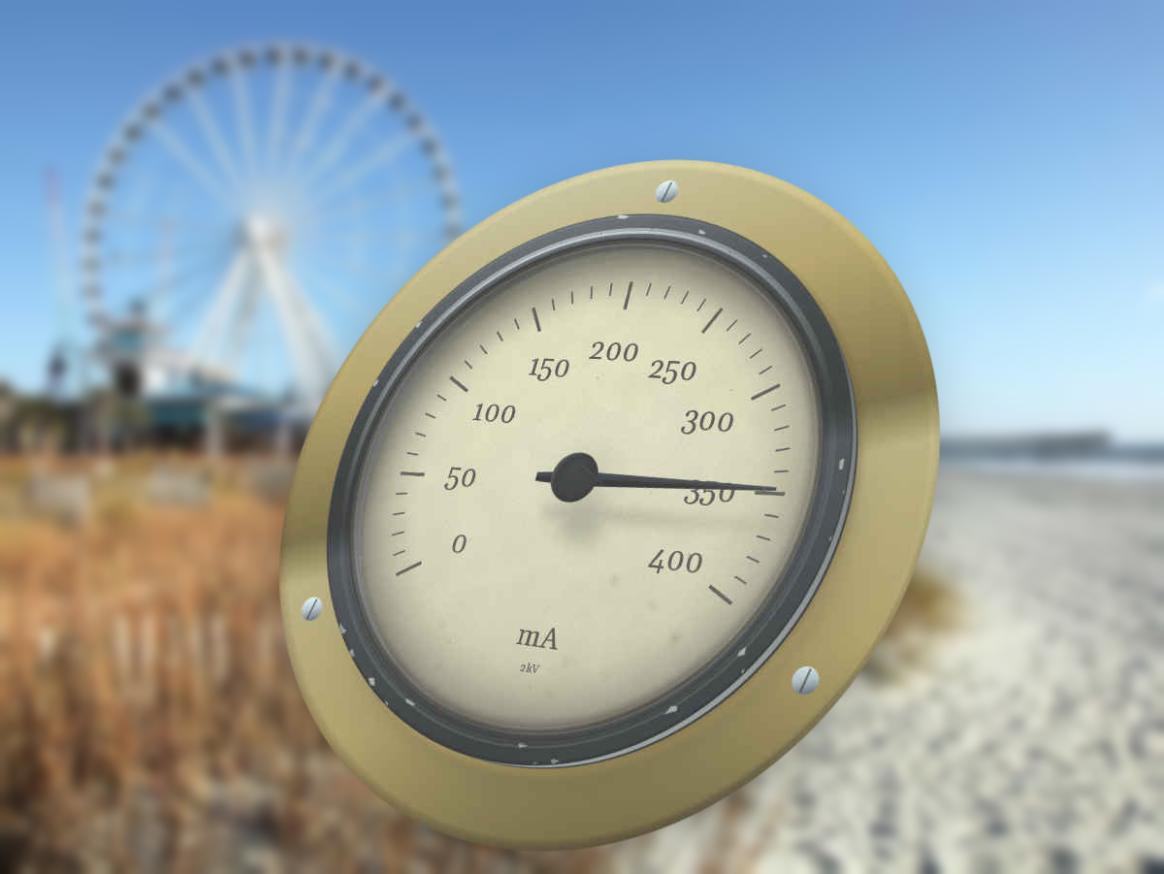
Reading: 350 mA
